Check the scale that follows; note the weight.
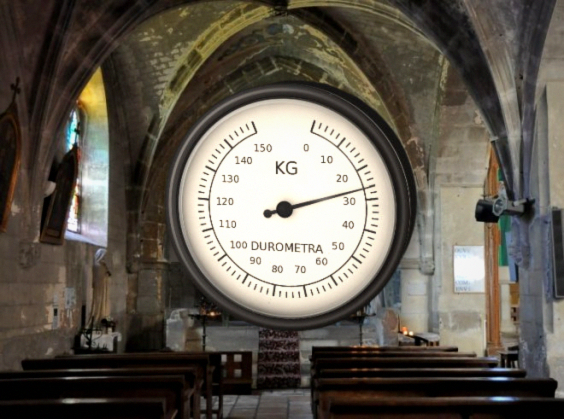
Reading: 26 kg
